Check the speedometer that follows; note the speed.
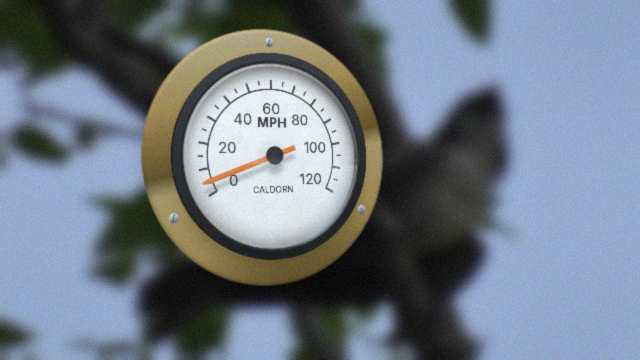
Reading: 5 mph
